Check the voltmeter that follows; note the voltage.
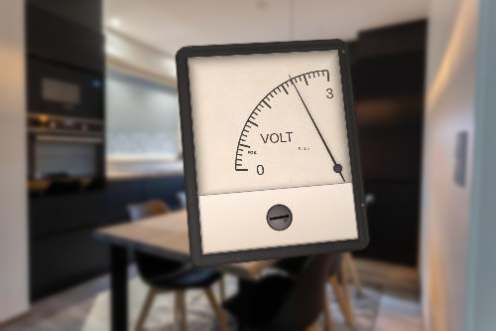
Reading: 2.2 V
